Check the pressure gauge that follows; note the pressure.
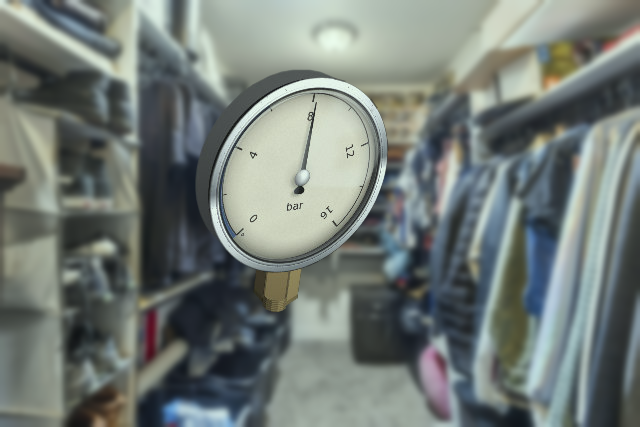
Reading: 8 bar
